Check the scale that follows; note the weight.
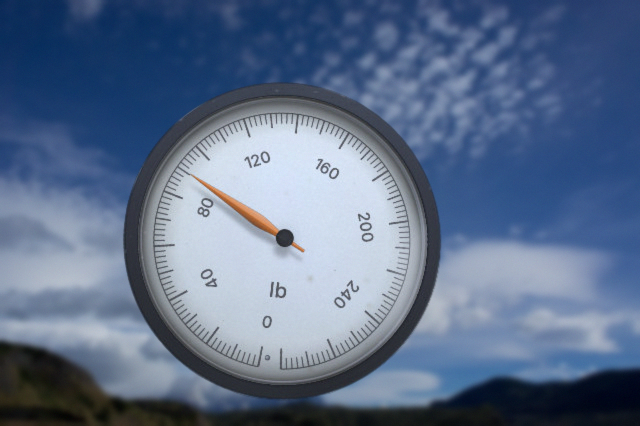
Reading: 90 lb
